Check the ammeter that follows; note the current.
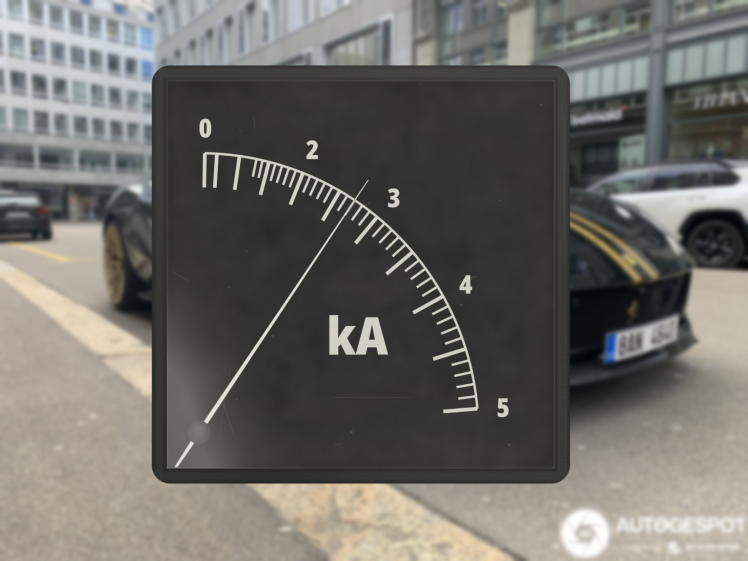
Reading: 2.7 kA
